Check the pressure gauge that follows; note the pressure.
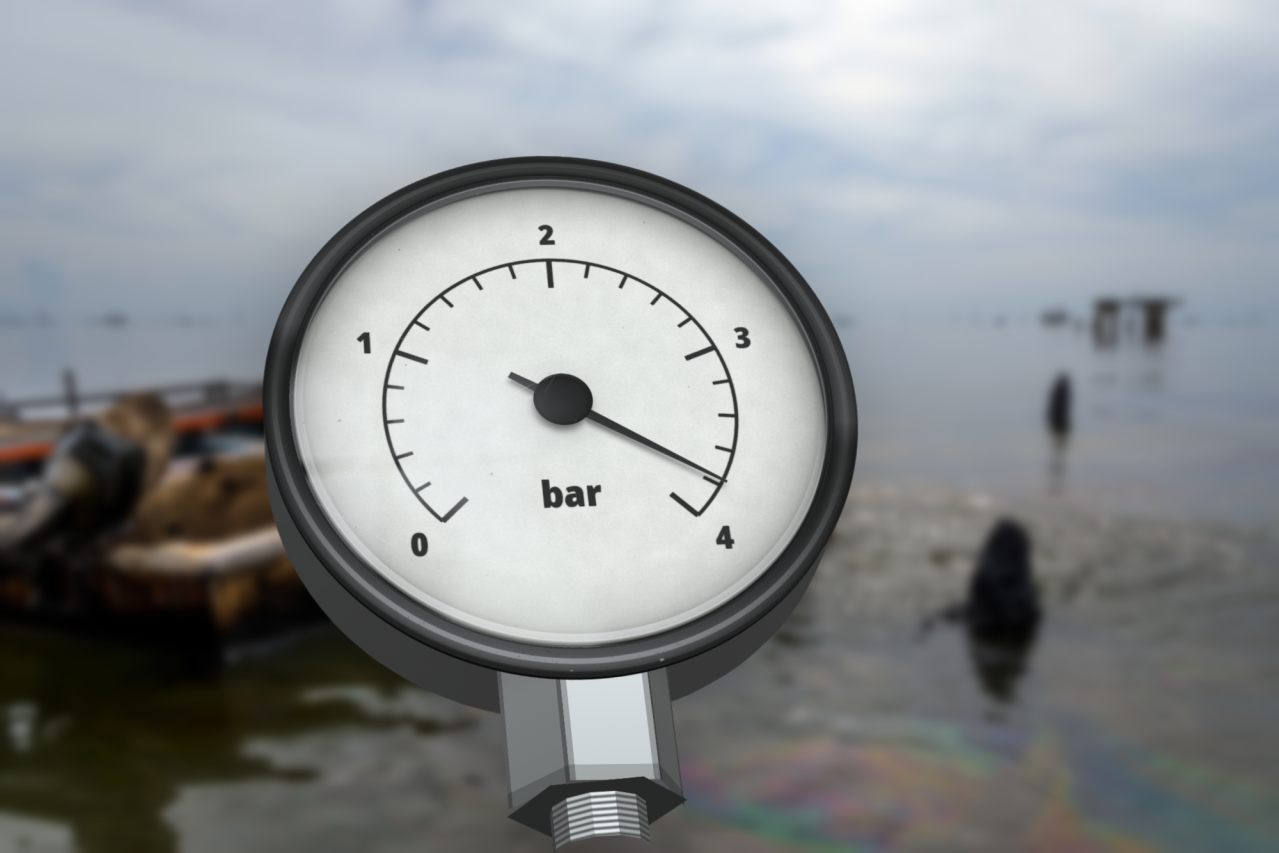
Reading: 3.8 bar
